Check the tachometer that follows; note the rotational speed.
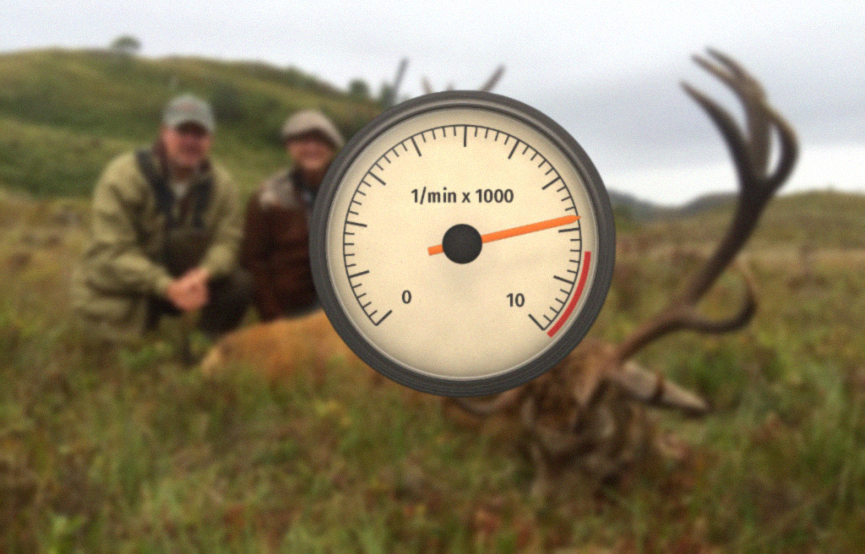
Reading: 7800 rpm
